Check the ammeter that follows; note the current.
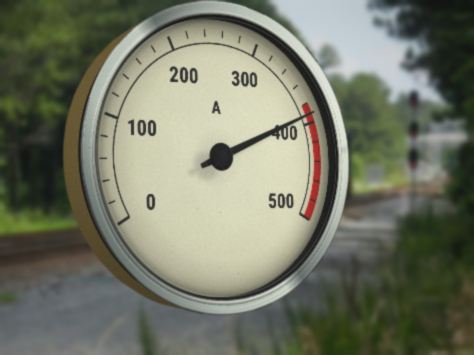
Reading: 390 A
